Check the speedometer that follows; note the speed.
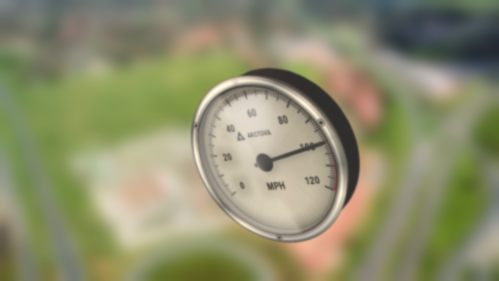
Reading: 100 mph
